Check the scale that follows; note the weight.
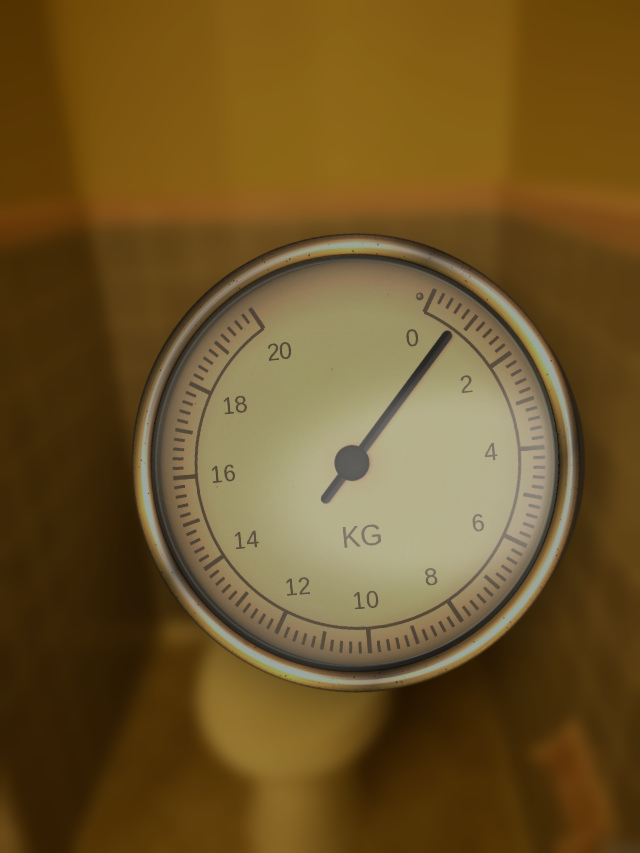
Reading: 0.8 kg
